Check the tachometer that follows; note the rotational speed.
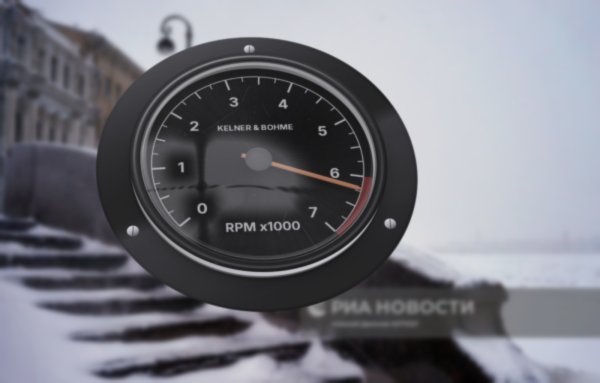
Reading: 6250 rpm
